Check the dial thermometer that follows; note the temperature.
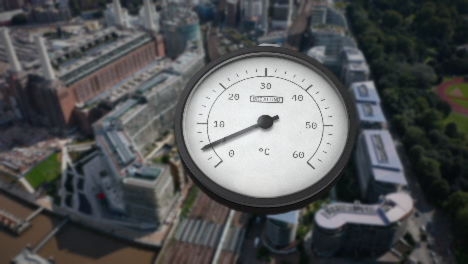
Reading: 4 °C
